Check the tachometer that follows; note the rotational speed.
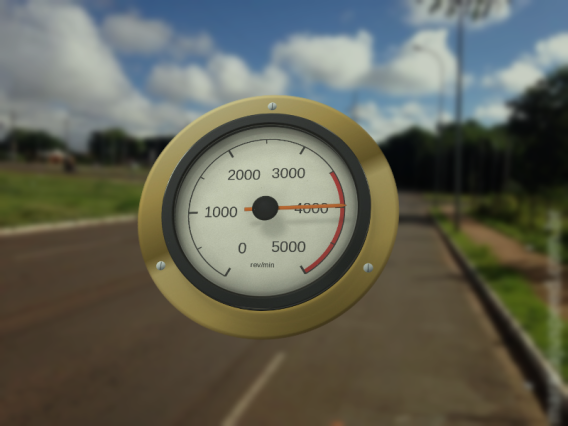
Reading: 4000 rpm
